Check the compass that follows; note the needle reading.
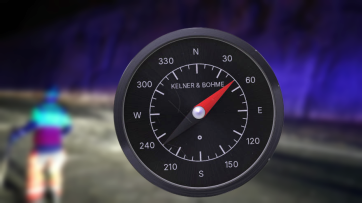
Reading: 50 °
